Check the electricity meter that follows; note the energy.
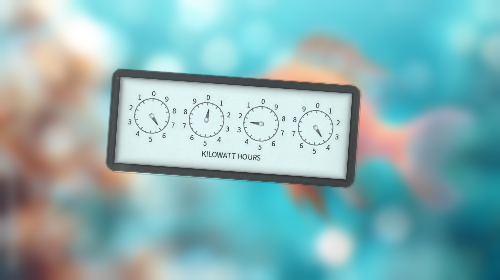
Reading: 6024 kWh
